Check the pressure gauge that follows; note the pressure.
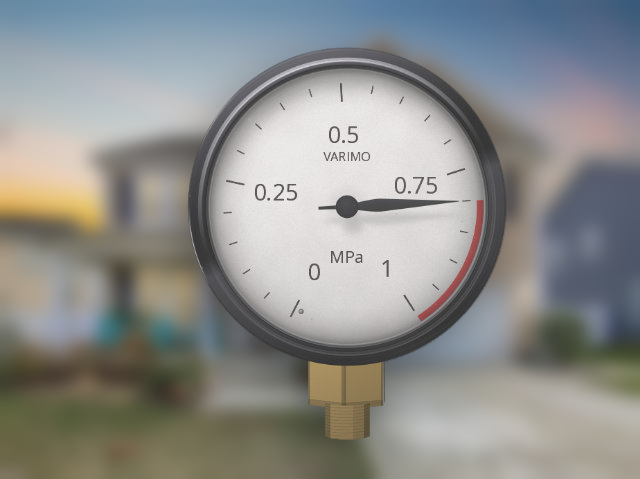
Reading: 0.8 MPa
